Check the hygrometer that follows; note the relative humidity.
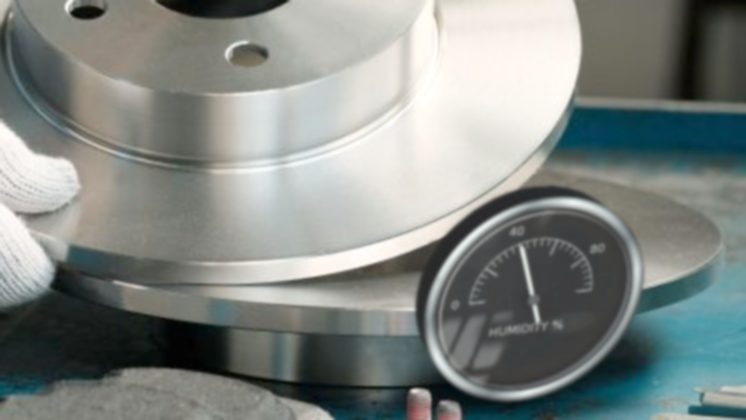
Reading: 40 %
